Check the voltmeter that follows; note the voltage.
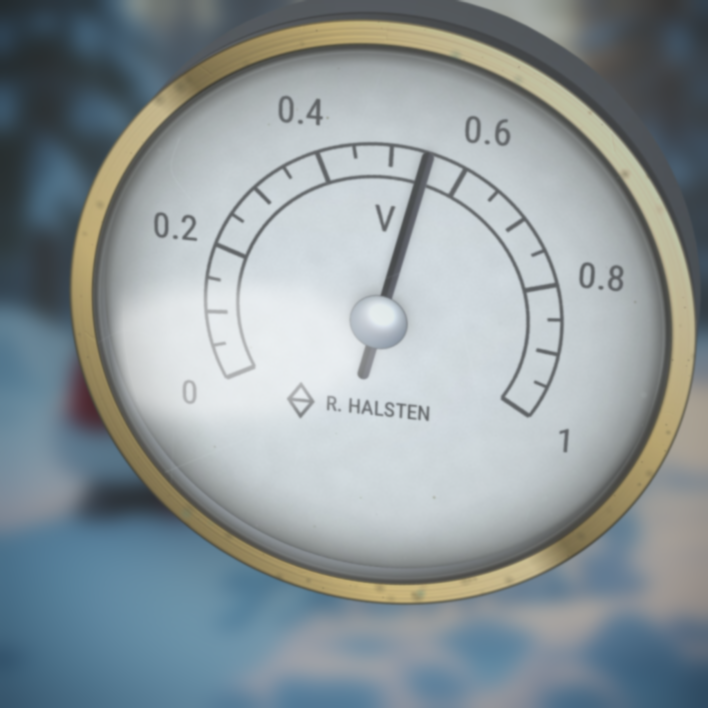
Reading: 0.55 V
